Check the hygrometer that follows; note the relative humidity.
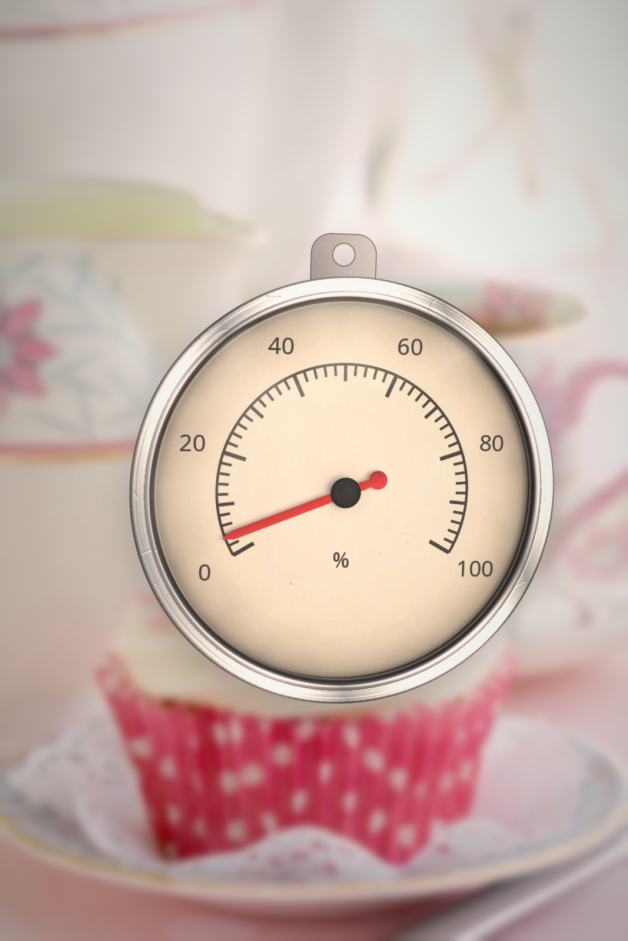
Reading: 4 %
